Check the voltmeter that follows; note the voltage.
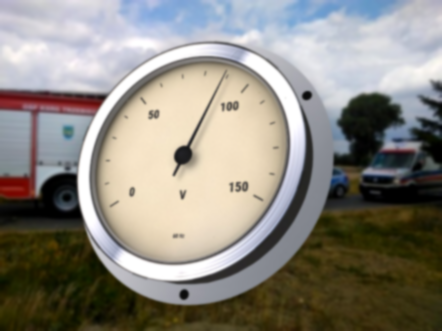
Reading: 90 V
